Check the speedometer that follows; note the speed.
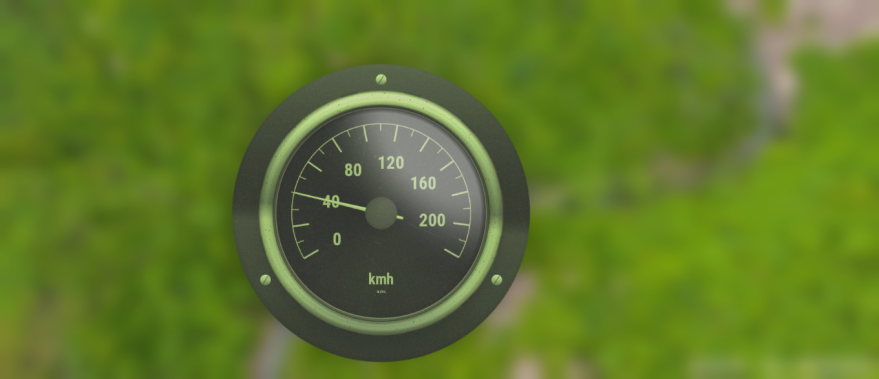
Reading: 40 km/h
